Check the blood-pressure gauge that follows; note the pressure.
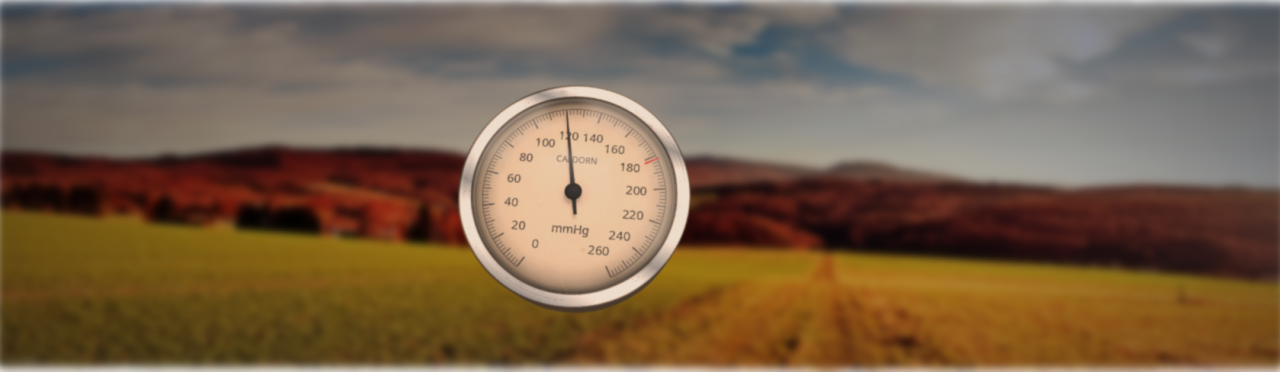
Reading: 120 mmHg
